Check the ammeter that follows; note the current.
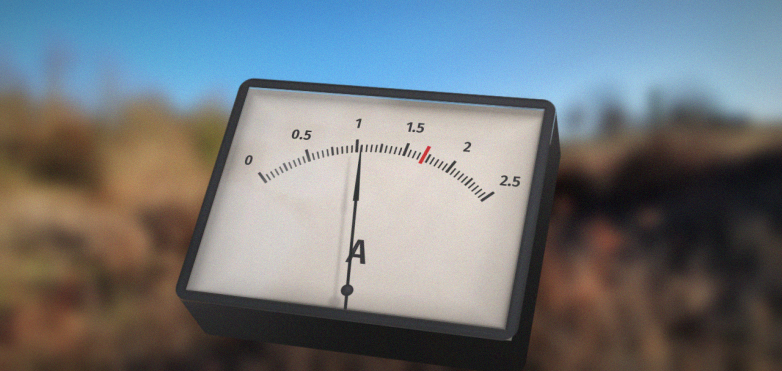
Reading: 1.05 A
